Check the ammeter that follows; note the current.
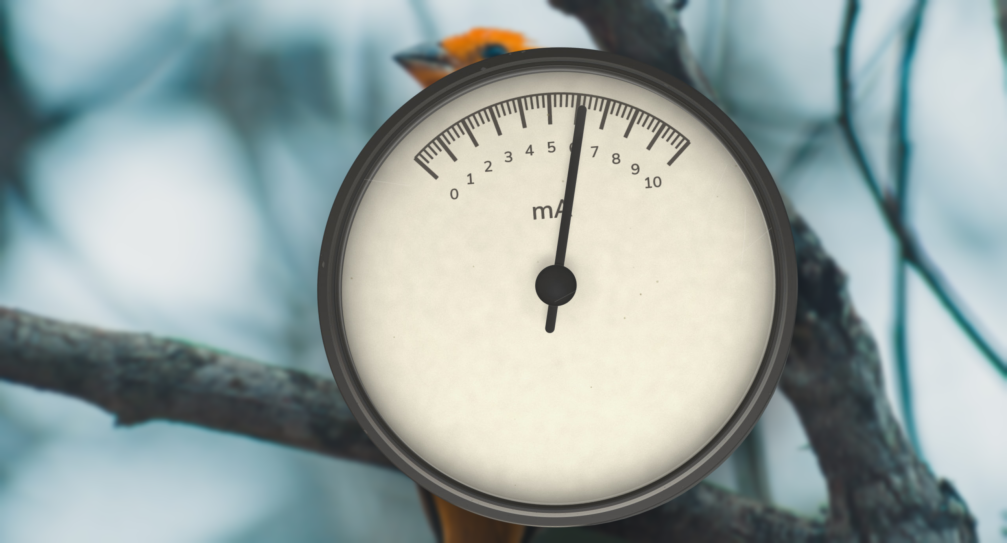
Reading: 6.2 mA
